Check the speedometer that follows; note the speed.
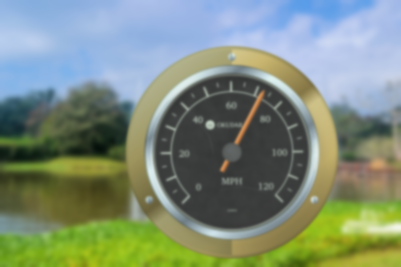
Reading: 72.5 mph
